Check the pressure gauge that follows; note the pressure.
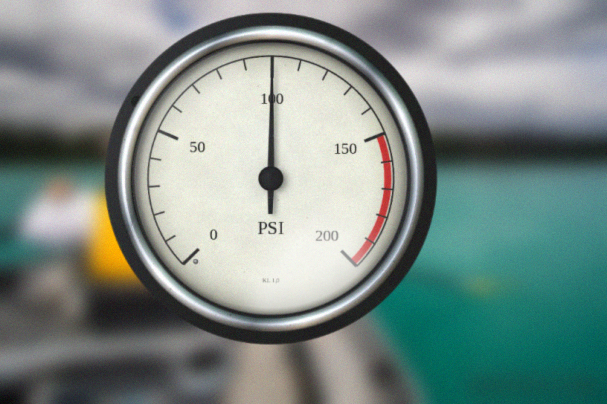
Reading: 100 psi
